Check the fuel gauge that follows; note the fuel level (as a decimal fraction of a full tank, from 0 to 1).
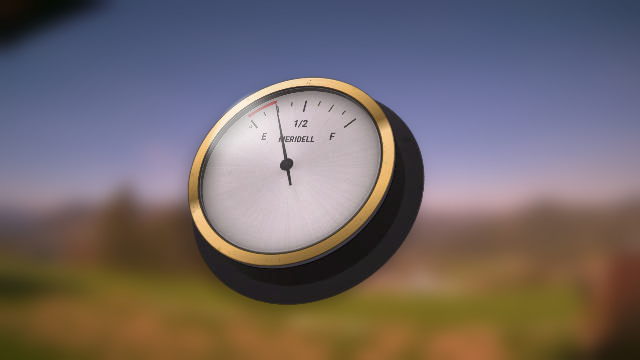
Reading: 0.25
